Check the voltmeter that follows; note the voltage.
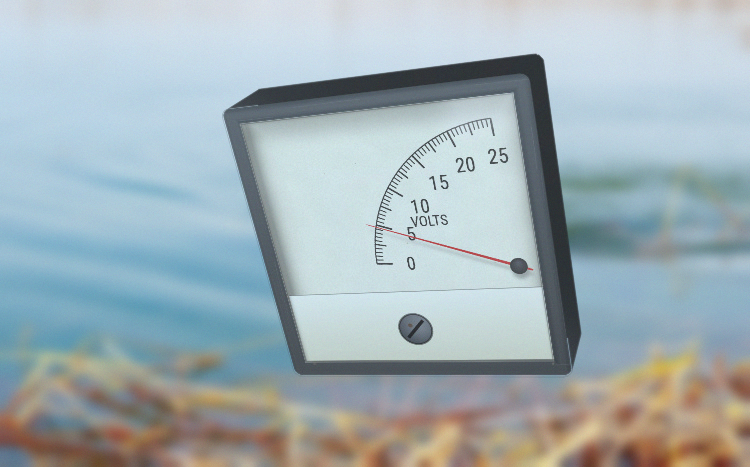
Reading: 5 V
